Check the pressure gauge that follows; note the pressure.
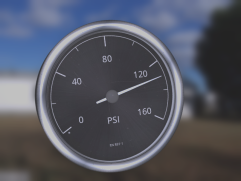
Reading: 130 psi
